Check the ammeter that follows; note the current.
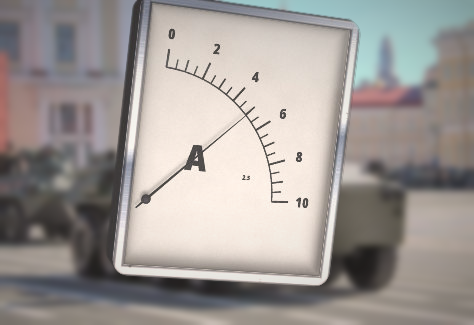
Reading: 5 A
